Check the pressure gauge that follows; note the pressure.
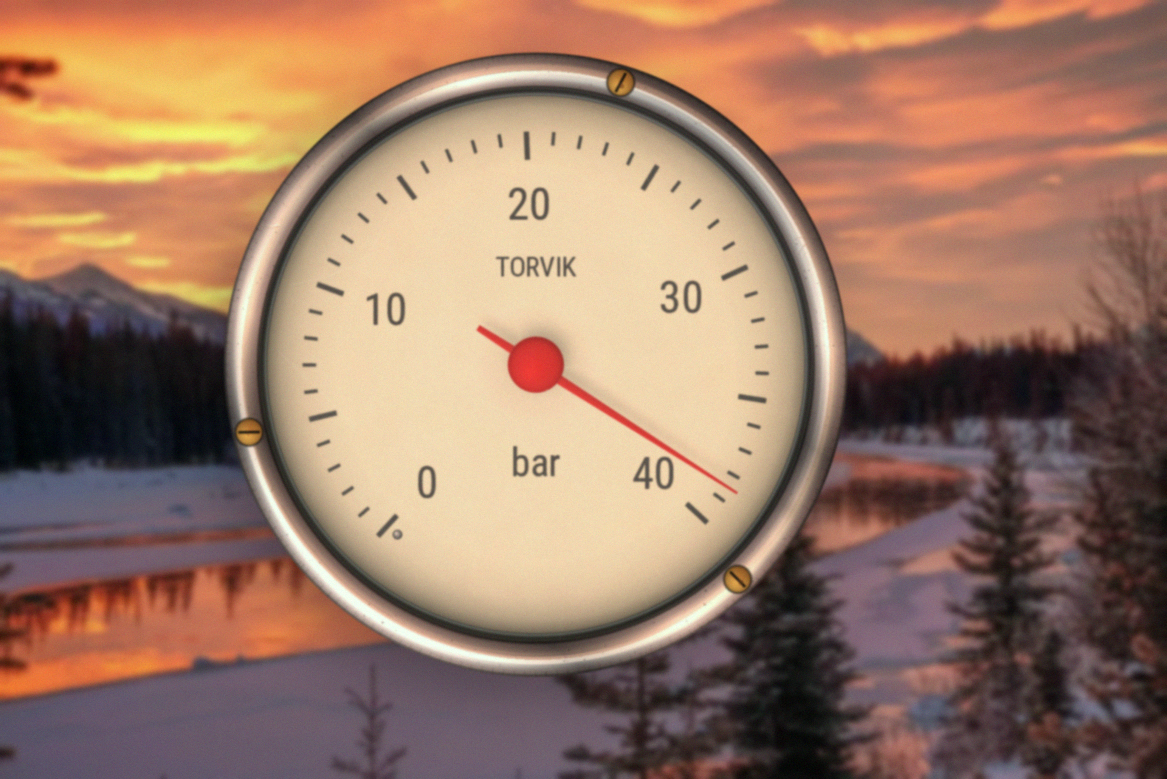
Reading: 38.5 bar
